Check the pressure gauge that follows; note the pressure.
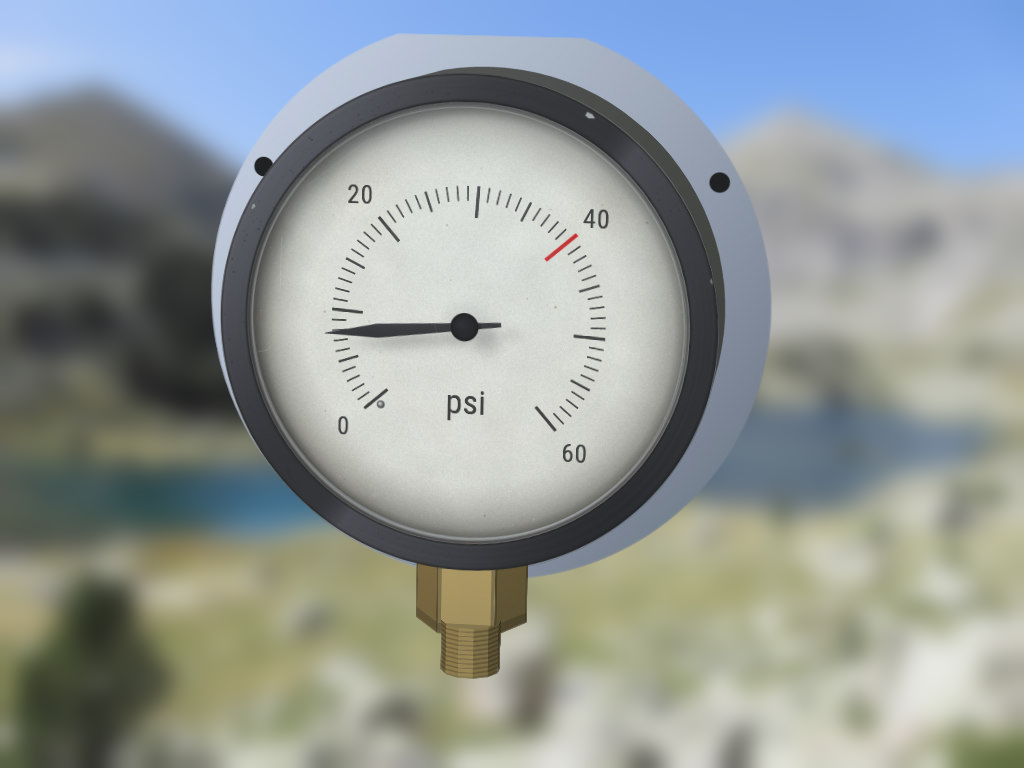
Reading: 8 psi
